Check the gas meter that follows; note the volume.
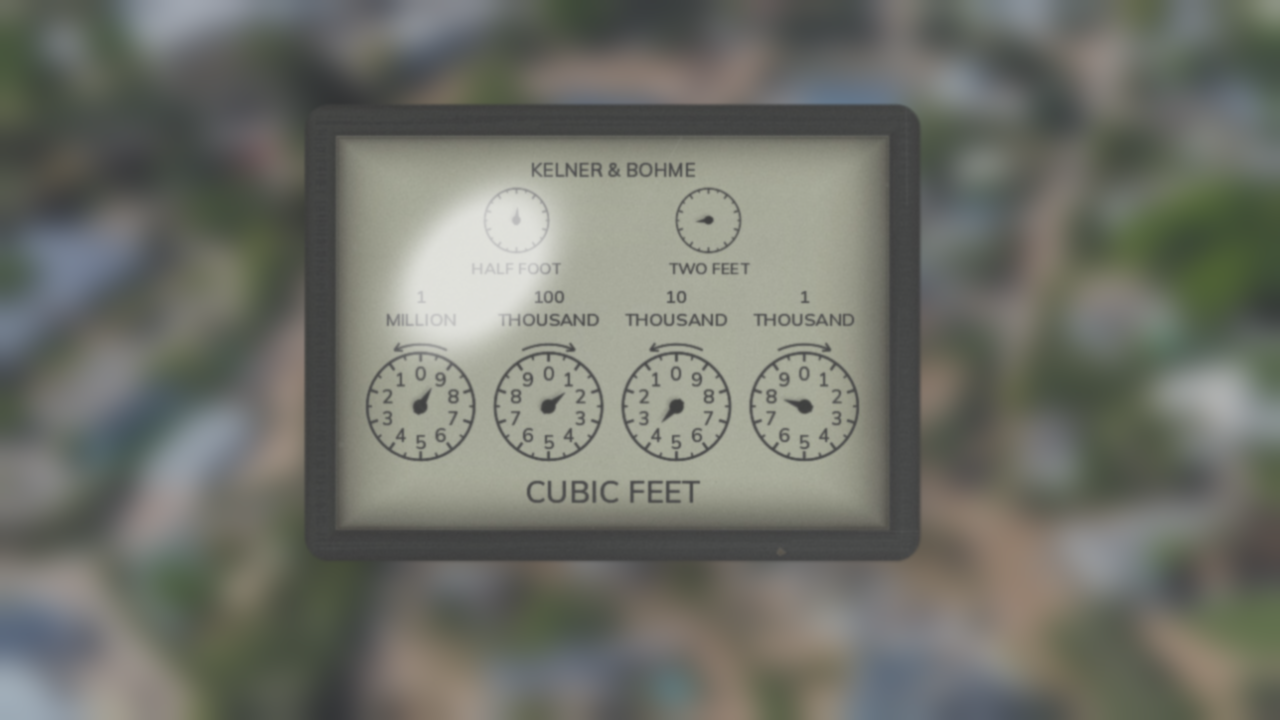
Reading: 913800 ft³
